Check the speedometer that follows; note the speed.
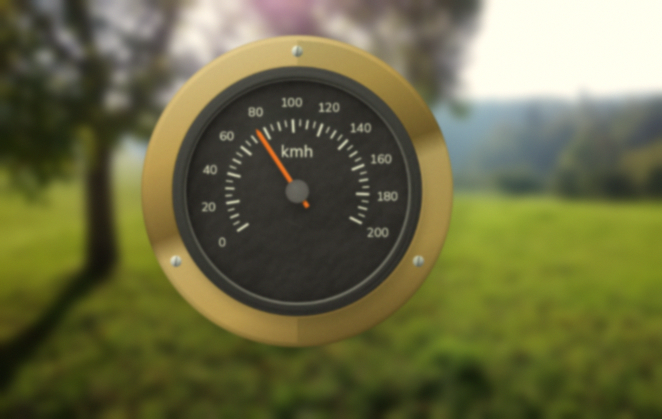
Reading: 75 km/h
